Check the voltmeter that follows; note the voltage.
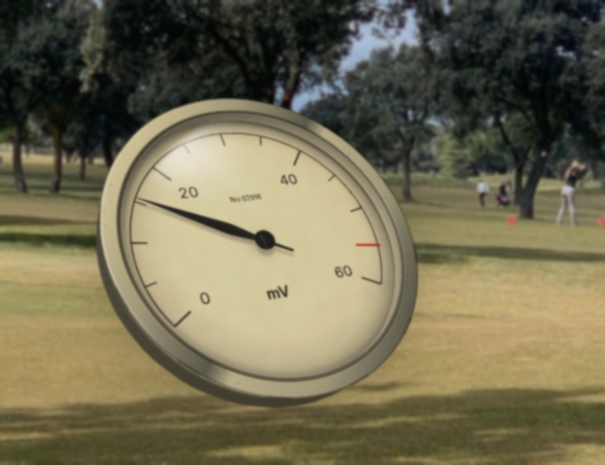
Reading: 15 mV
